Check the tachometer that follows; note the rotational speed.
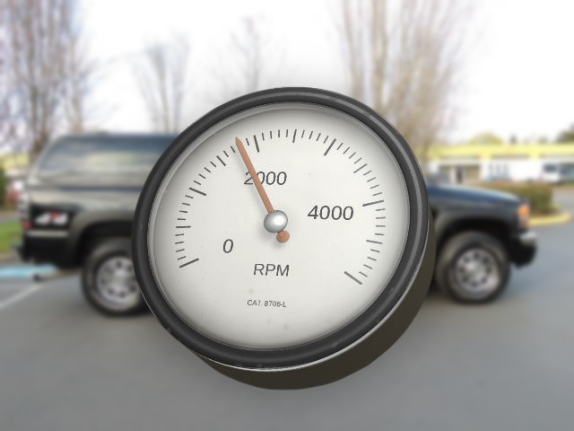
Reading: 1800 rpm
